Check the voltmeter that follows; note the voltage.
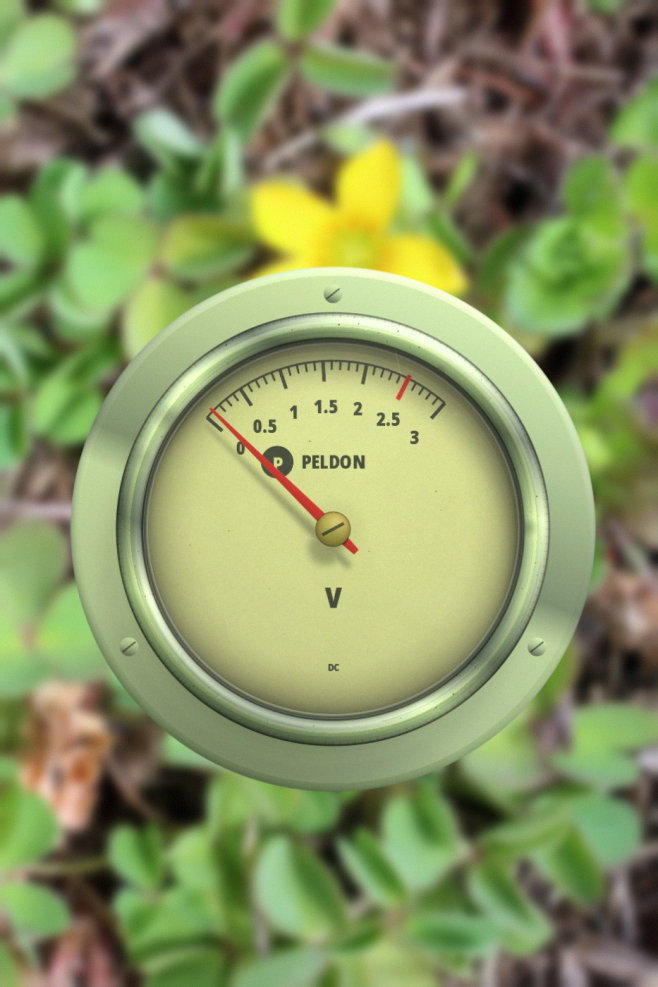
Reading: 0.1 V
